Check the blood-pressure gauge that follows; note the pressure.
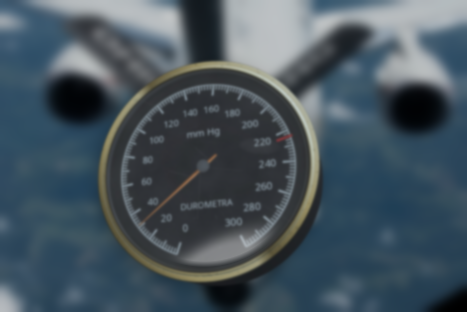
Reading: 30 mmHg
